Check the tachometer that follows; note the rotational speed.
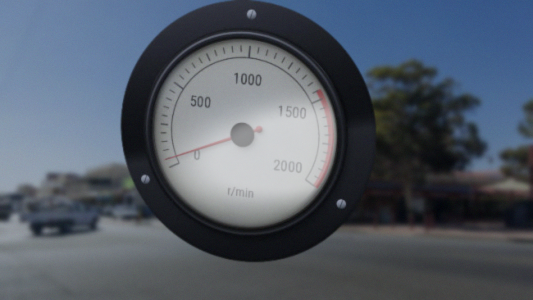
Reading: 50 rpm
